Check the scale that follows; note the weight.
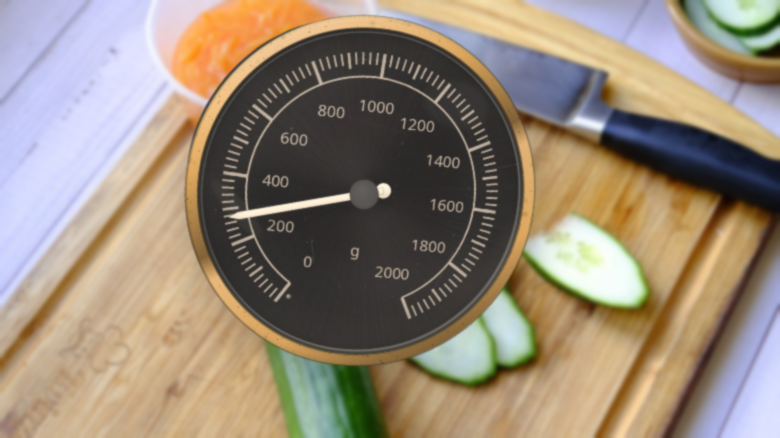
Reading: 280 g
